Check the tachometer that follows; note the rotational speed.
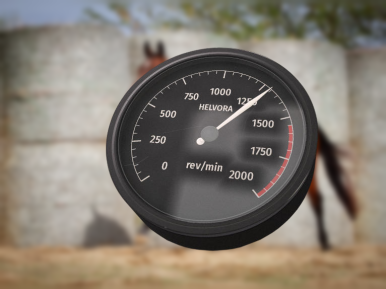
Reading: 1300 rpm
